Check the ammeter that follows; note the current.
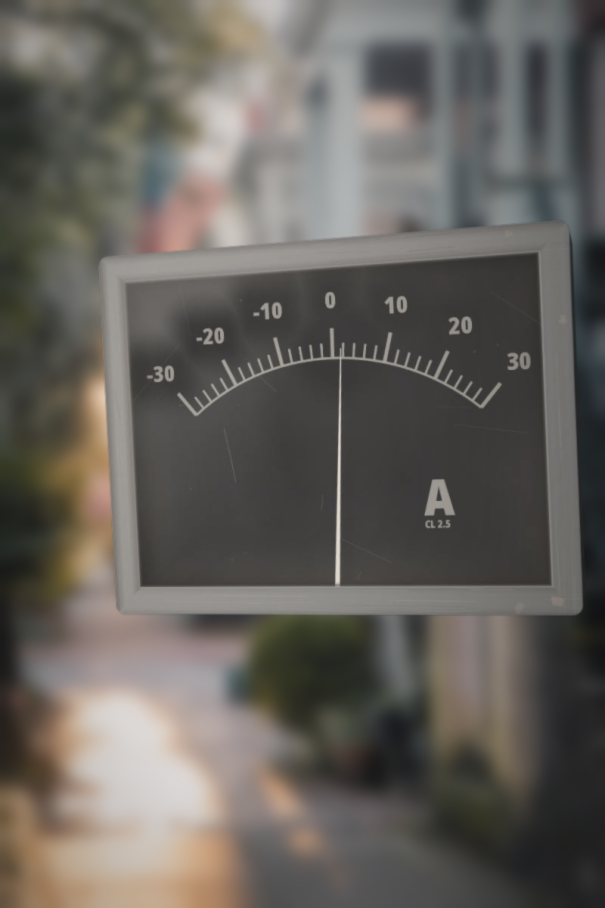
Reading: 2 A
